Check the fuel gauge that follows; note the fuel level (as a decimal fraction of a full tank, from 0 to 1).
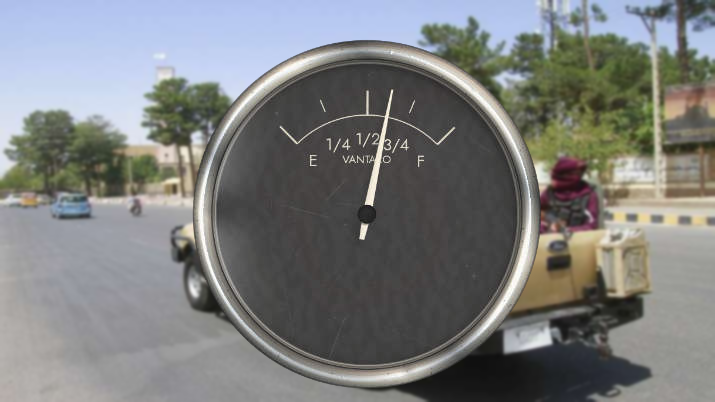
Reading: 0.625
